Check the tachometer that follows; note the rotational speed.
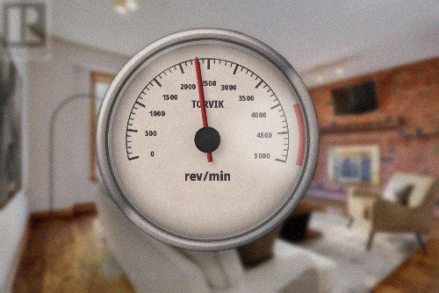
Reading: 2300 rpm
